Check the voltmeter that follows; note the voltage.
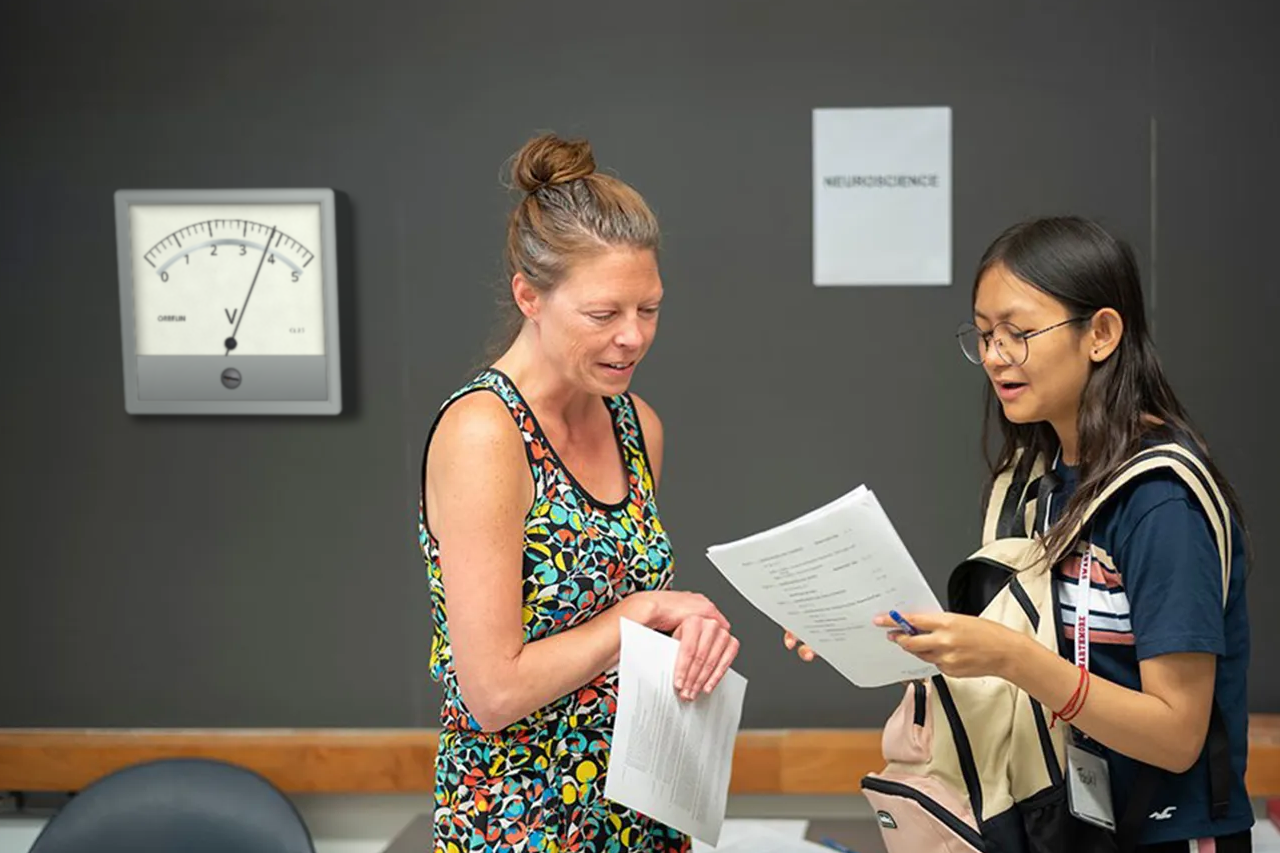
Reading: 3.8 V
